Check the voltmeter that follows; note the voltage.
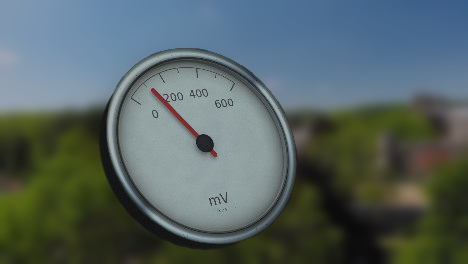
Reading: 100 mV
